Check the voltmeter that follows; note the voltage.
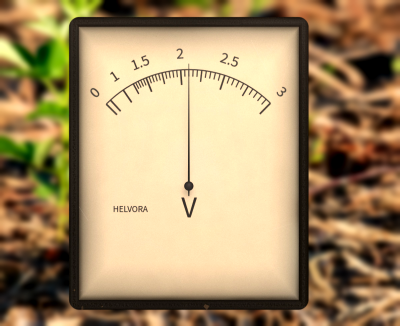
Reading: 2.1 V
